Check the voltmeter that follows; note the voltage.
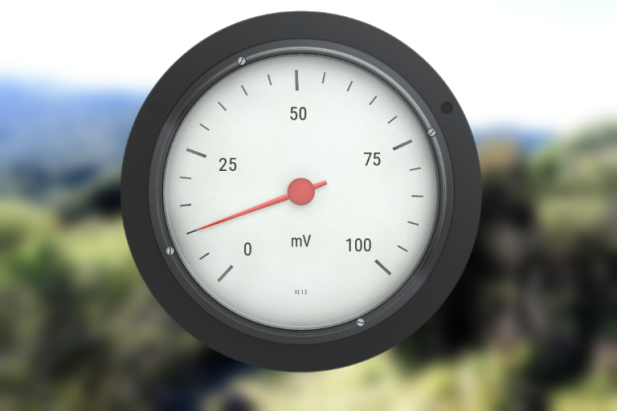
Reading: 10 mV
